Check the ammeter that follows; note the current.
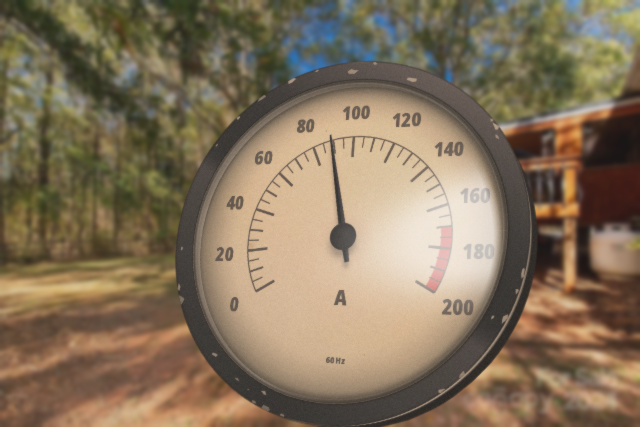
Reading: 90 A
